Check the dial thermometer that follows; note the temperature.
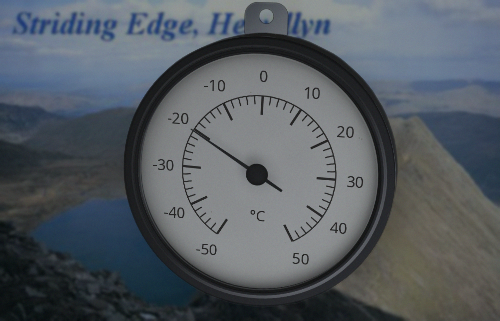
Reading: -20 °C
